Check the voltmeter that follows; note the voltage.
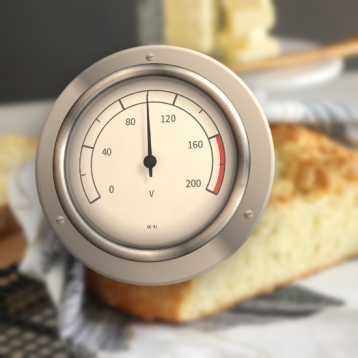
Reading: 100 V
